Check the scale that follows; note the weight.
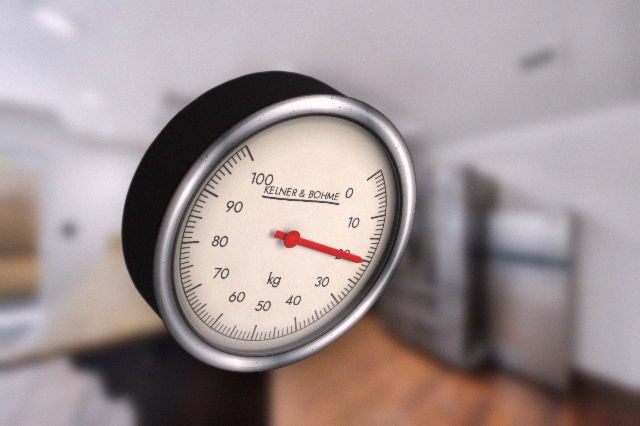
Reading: 20 kg
